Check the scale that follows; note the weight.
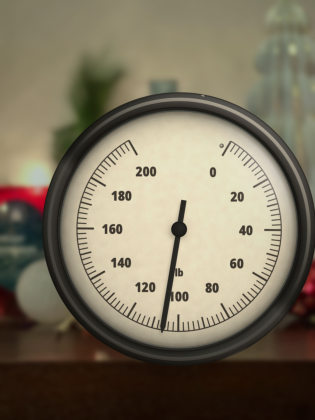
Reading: 106 lb
